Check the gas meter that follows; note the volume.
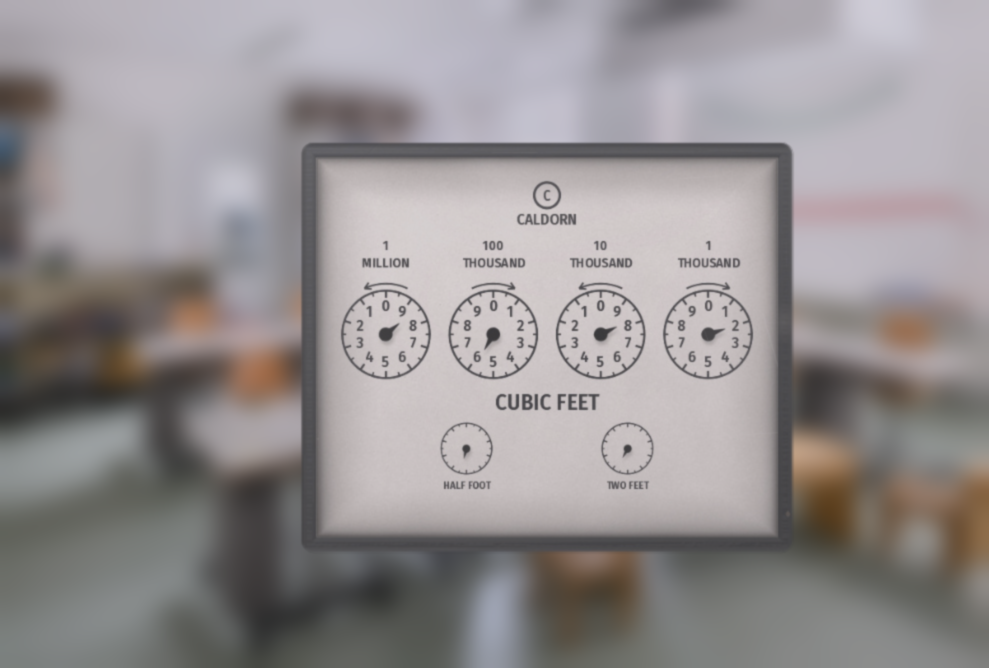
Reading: 858200 ft³
